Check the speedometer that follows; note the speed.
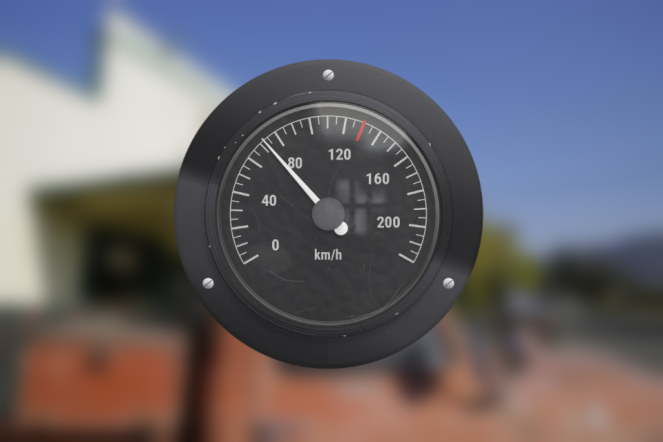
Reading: 72.5 km/h
